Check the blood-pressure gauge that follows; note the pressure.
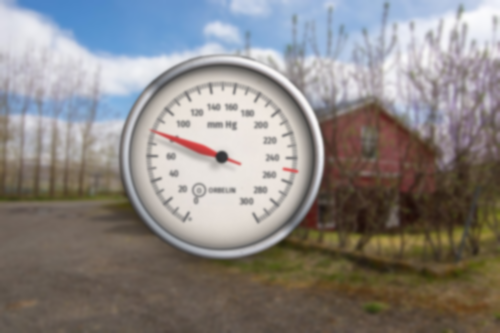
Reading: 80 mmHg
